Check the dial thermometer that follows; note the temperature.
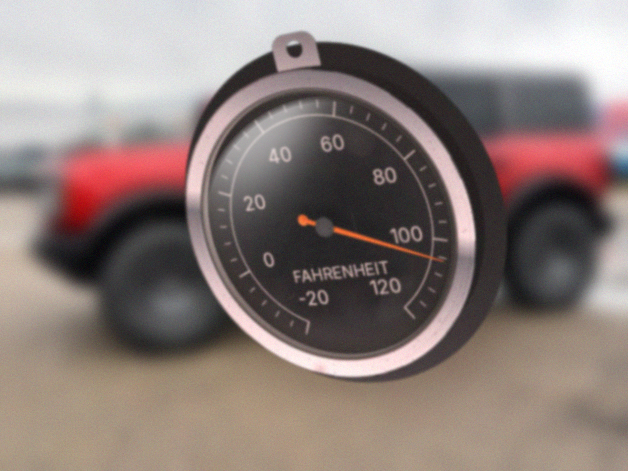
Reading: 104 °F
